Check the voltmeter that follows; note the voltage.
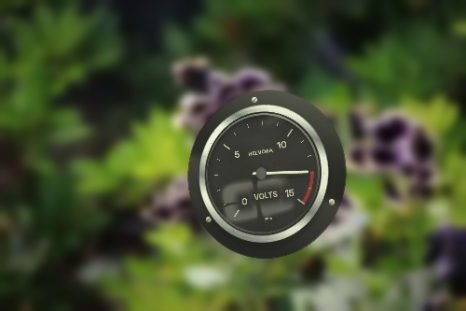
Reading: 13 V
